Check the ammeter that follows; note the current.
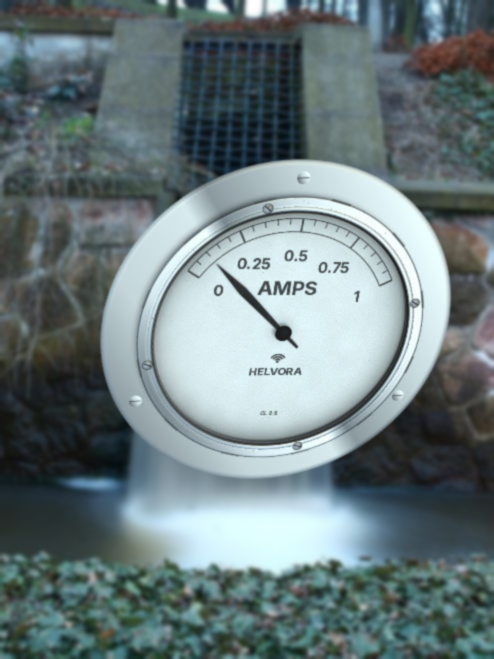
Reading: 0.1 A
